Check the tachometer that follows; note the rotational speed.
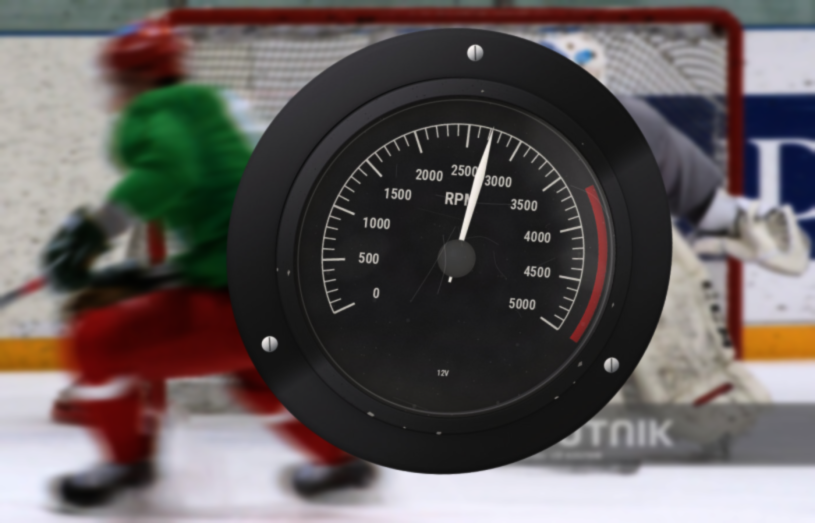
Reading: 2700 rpm
